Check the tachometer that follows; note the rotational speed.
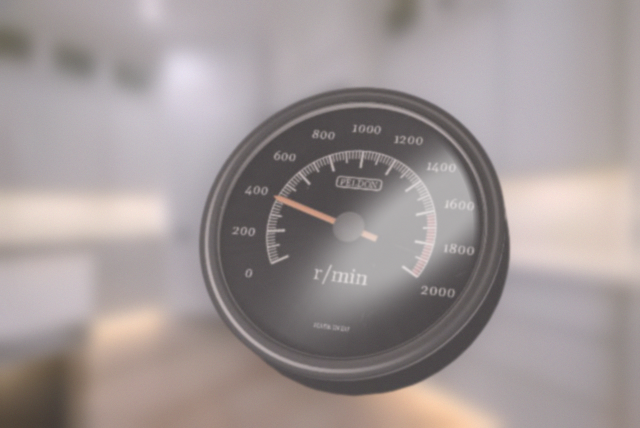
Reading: 400 rpm
